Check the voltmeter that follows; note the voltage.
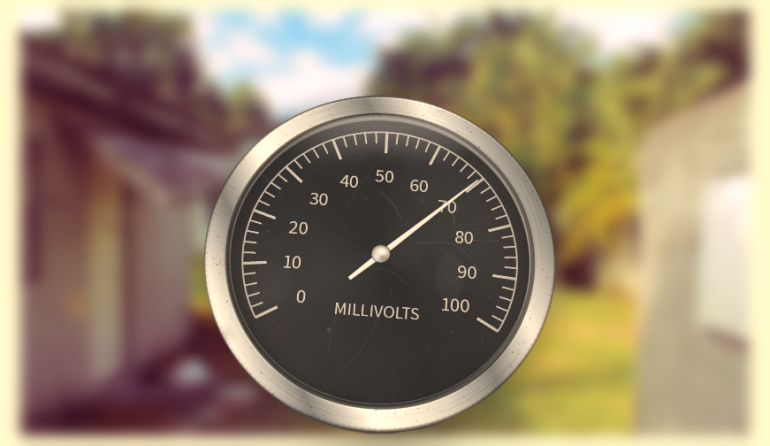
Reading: 70 mV
